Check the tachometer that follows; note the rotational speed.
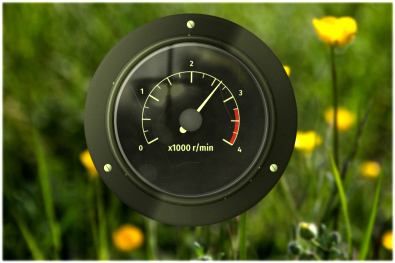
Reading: 2625 rpm
